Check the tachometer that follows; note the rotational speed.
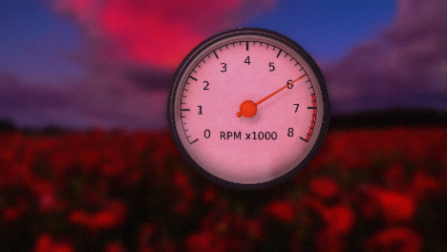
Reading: 6000 rpm
